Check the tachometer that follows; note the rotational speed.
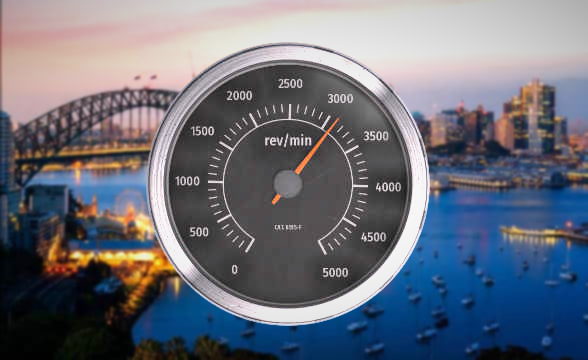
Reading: 3100 rpm
